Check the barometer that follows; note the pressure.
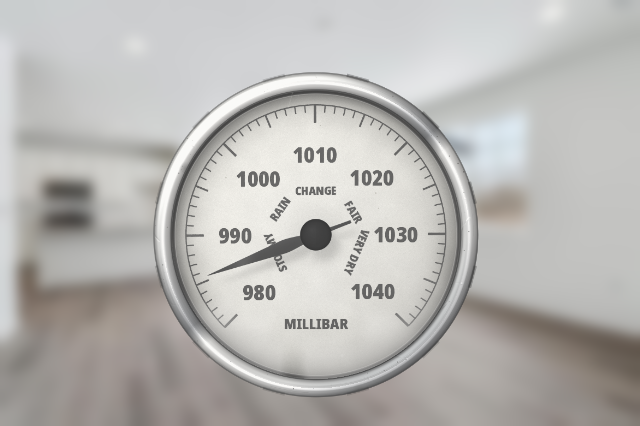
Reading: 985.5 mbar
